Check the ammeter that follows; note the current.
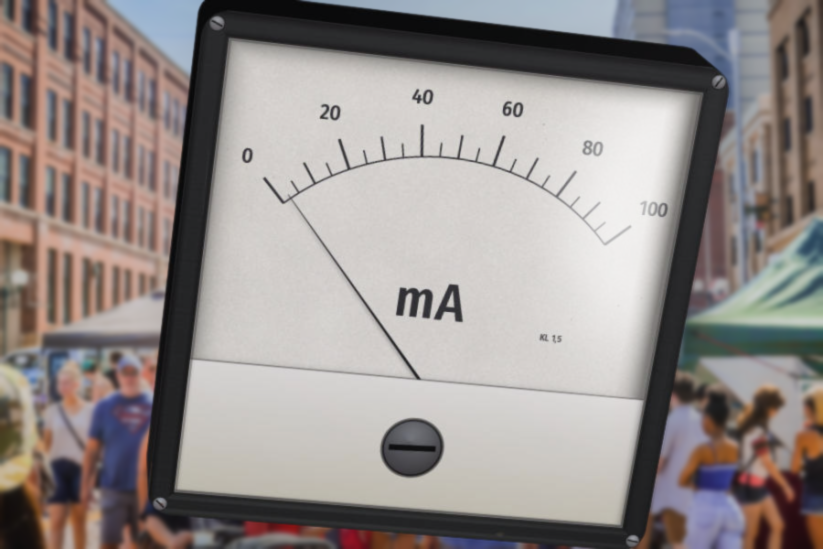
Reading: 2.5 mA
